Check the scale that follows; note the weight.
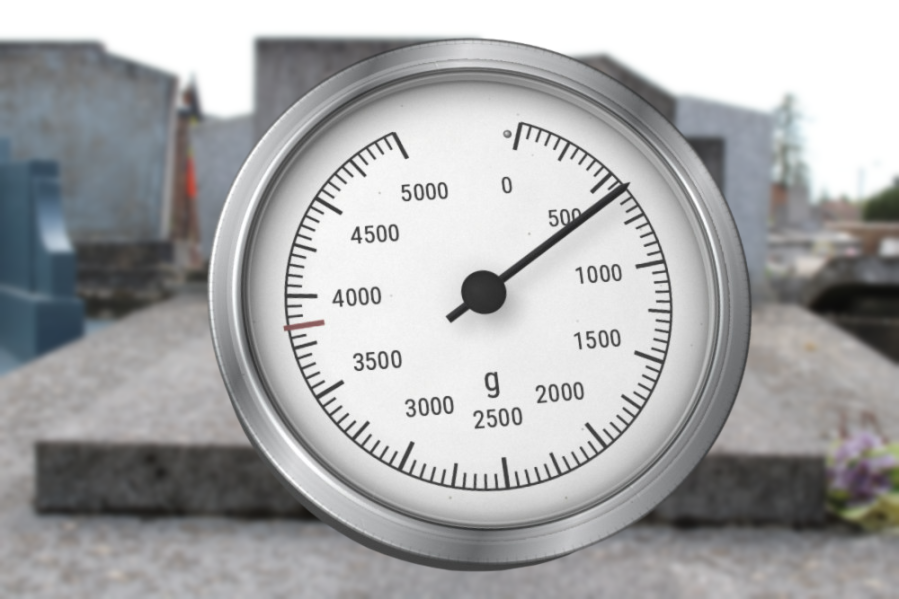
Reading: 600 g
